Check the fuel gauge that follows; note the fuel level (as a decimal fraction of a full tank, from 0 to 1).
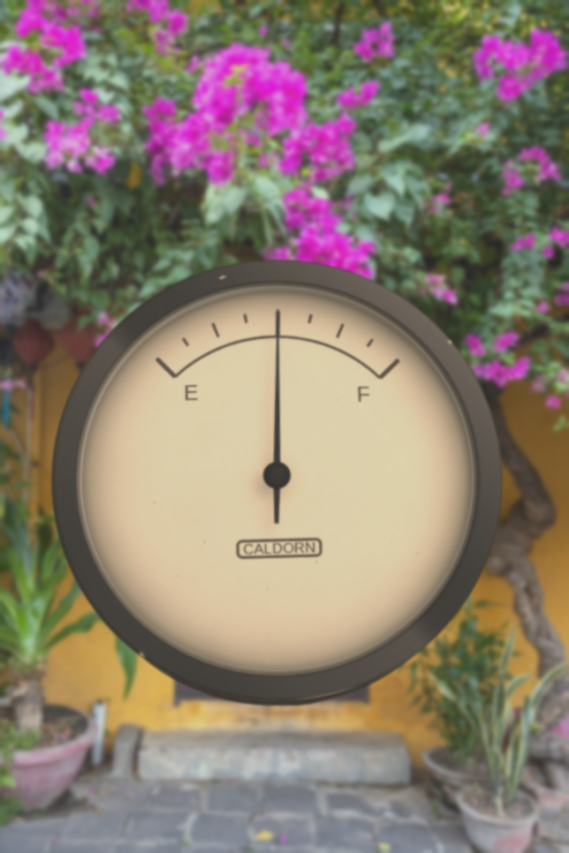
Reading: 0.5
